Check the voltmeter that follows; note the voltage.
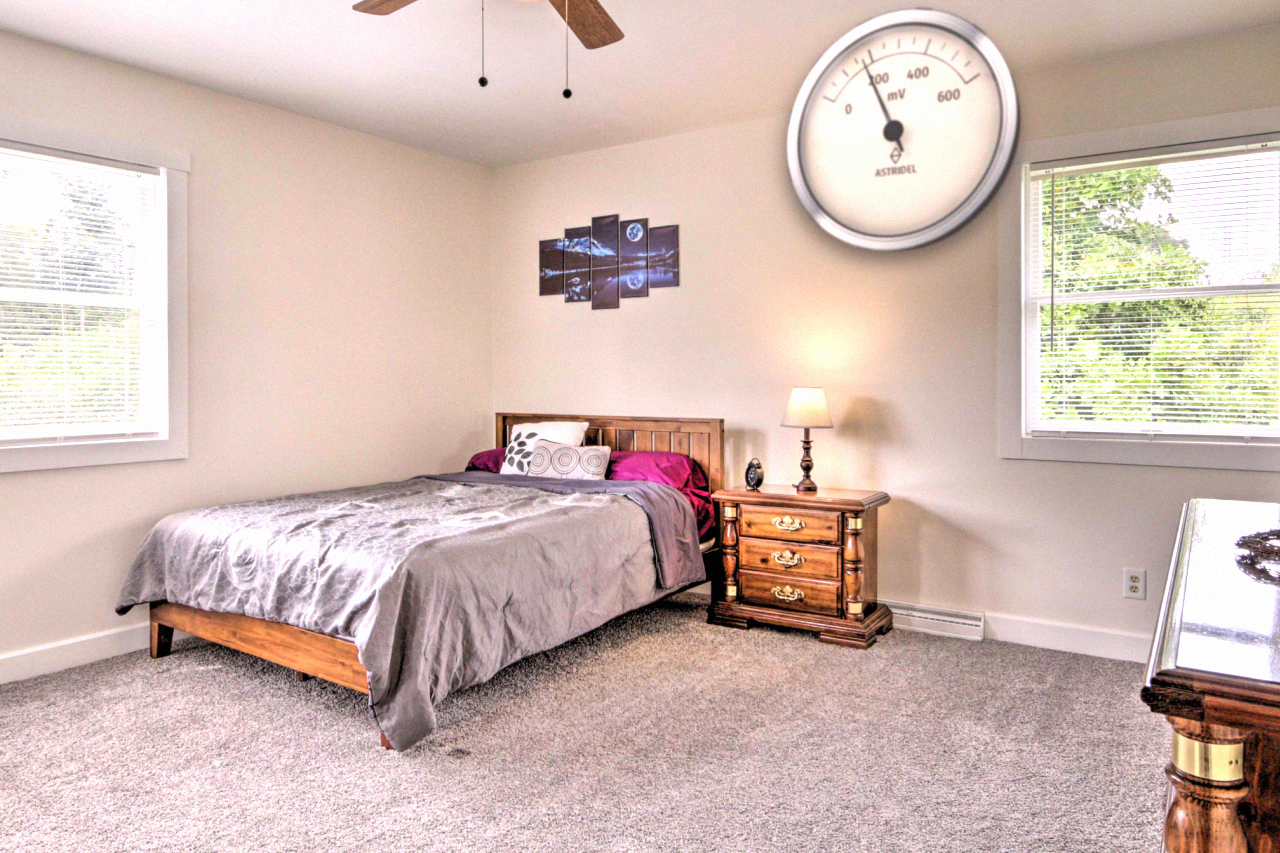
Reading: 175 mV
